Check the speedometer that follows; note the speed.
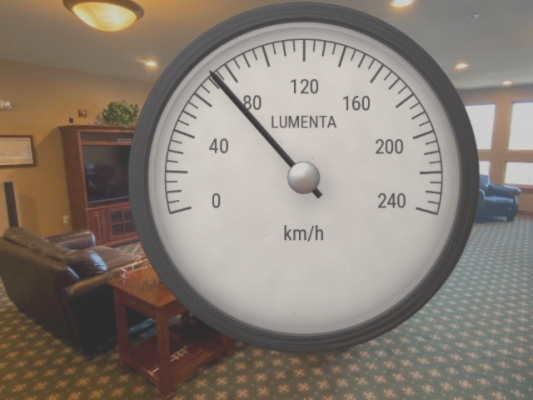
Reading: 72.5 km/h
